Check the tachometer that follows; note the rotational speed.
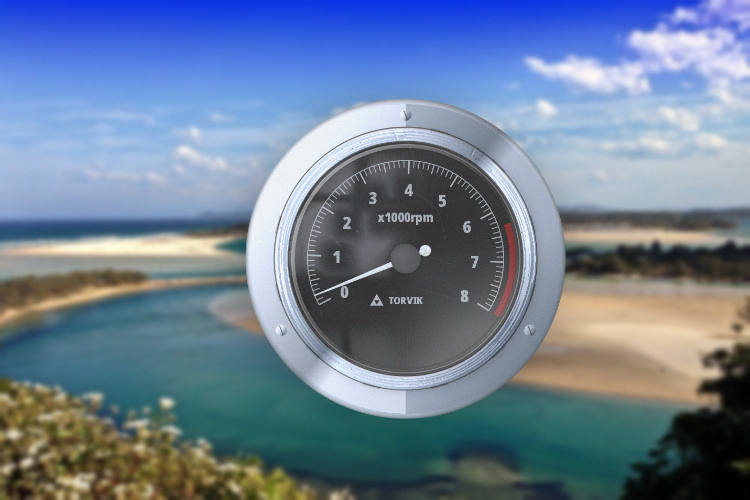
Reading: 200 rpm
